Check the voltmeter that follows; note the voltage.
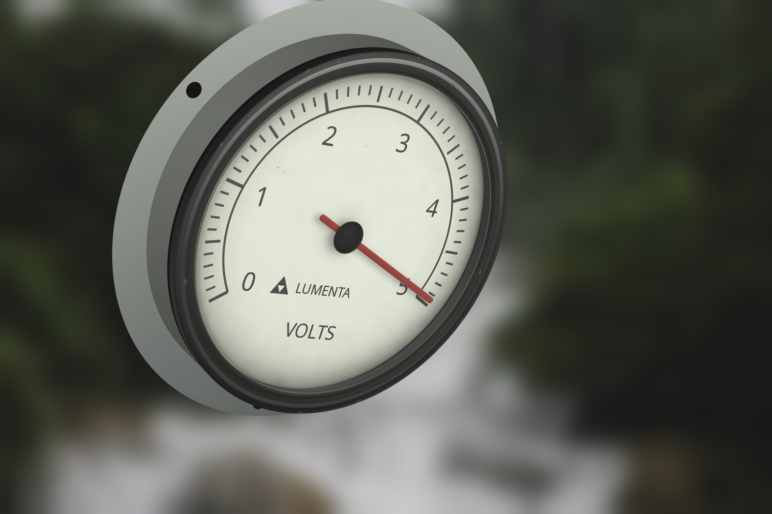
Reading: 4.95 V
